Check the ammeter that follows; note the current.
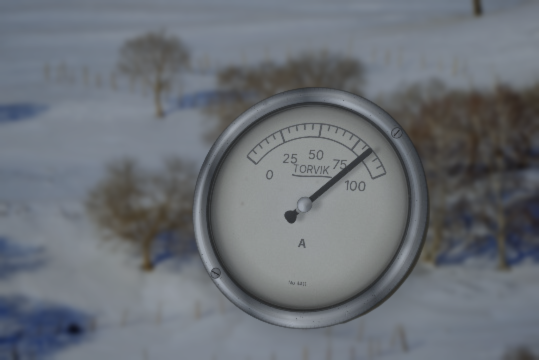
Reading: 85 A
